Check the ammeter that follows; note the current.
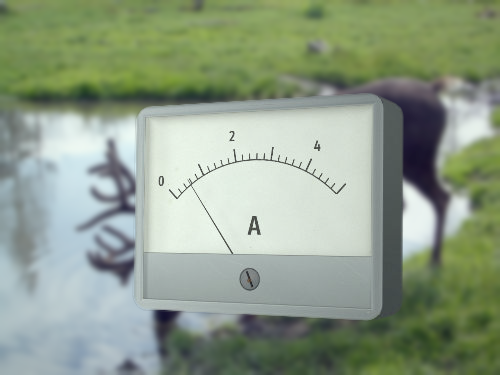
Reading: 0.6 A
